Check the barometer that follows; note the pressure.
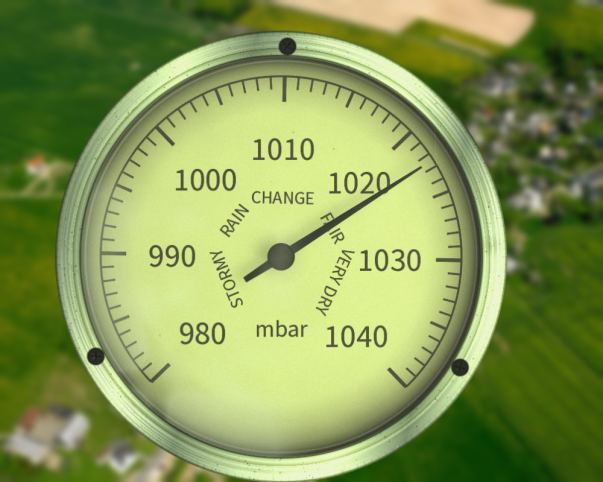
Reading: 1022.5 mbar
